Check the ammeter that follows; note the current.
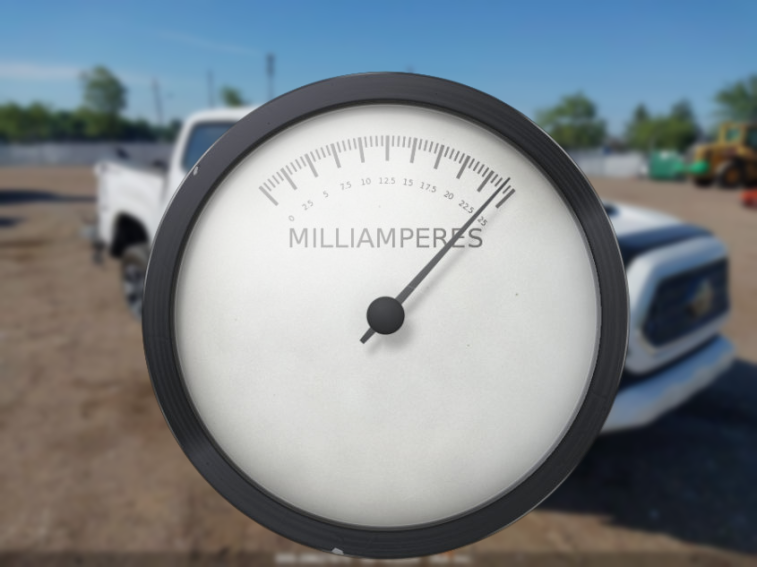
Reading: 24 mA
